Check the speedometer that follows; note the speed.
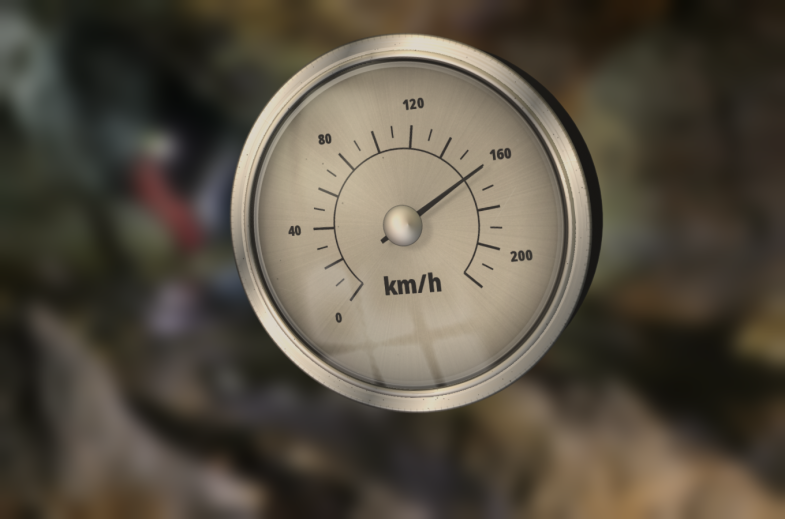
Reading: 160 km/h
